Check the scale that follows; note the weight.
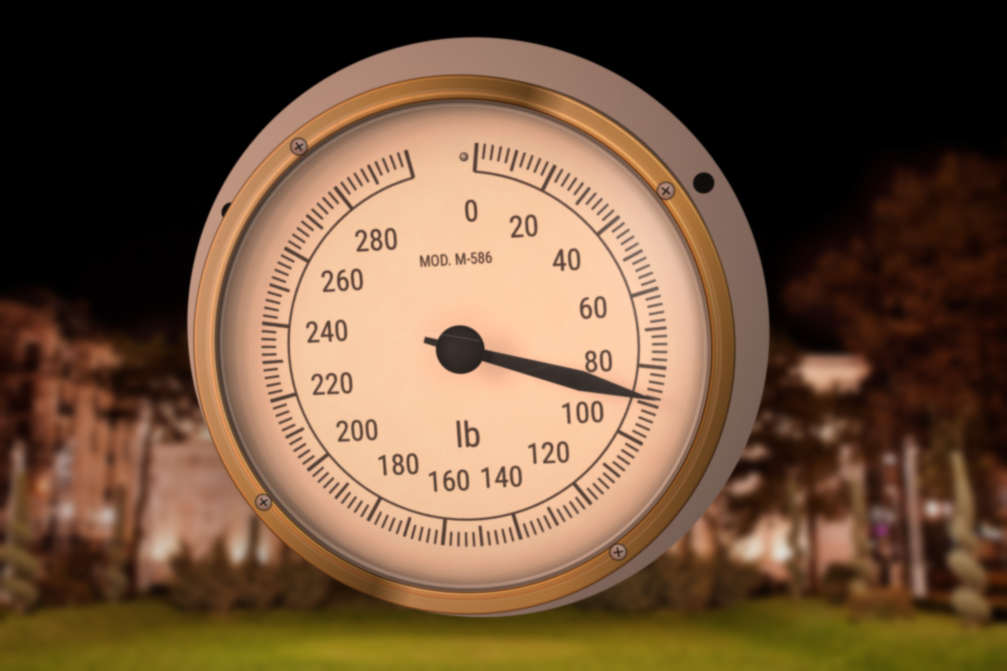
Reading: 88 lb
